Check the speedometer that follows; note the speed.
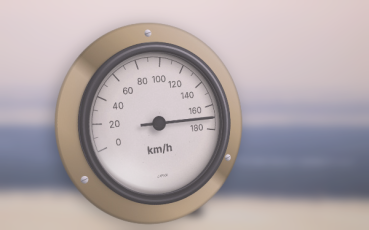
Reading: 170 km/h
